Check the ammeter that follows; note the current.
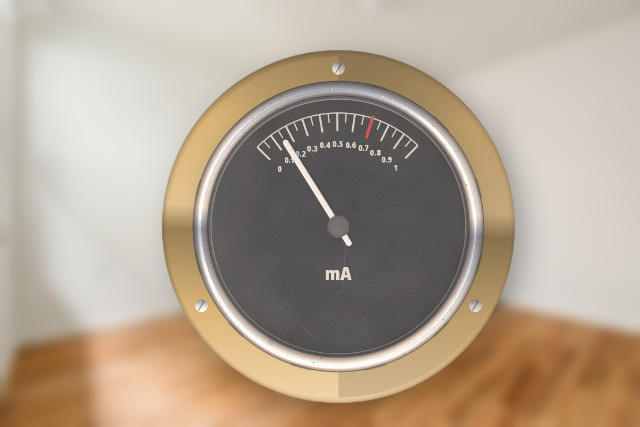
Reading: 0.15 mA
